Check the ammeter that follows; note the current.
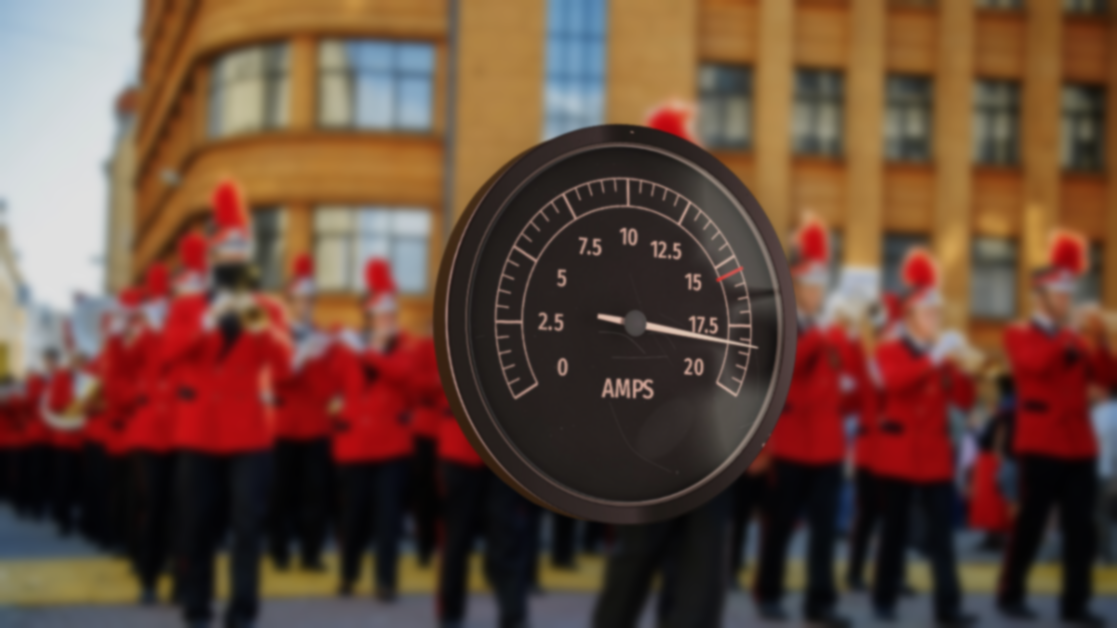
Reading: 18.25 A
